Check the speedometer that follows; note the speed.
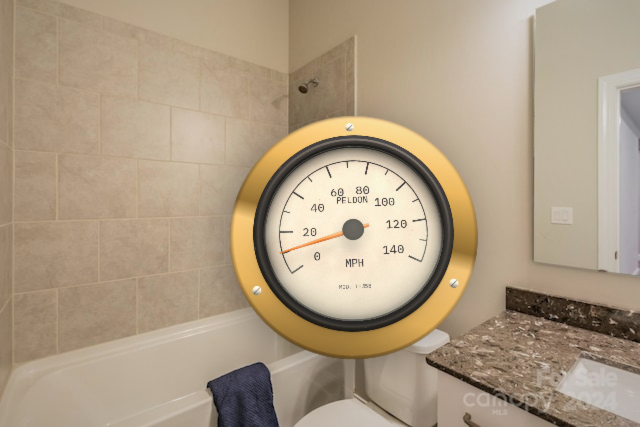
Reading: 10 mph
